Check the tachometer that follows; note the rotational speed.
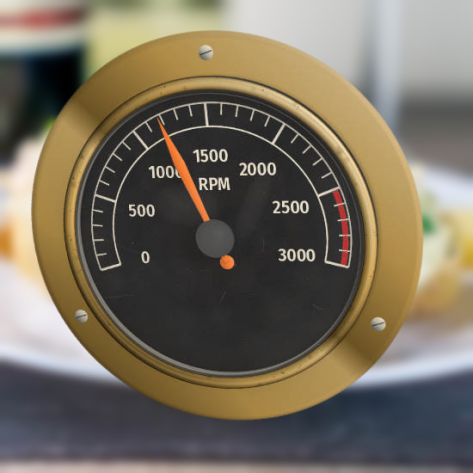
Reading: 1200 rpm
